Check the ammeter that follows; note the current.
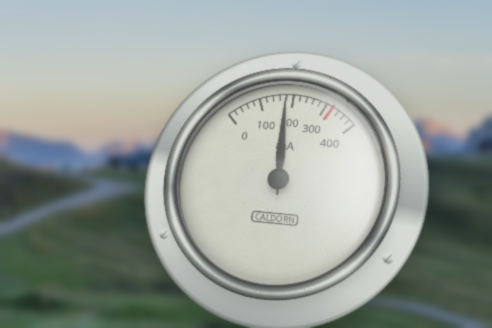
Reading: 180 mA
